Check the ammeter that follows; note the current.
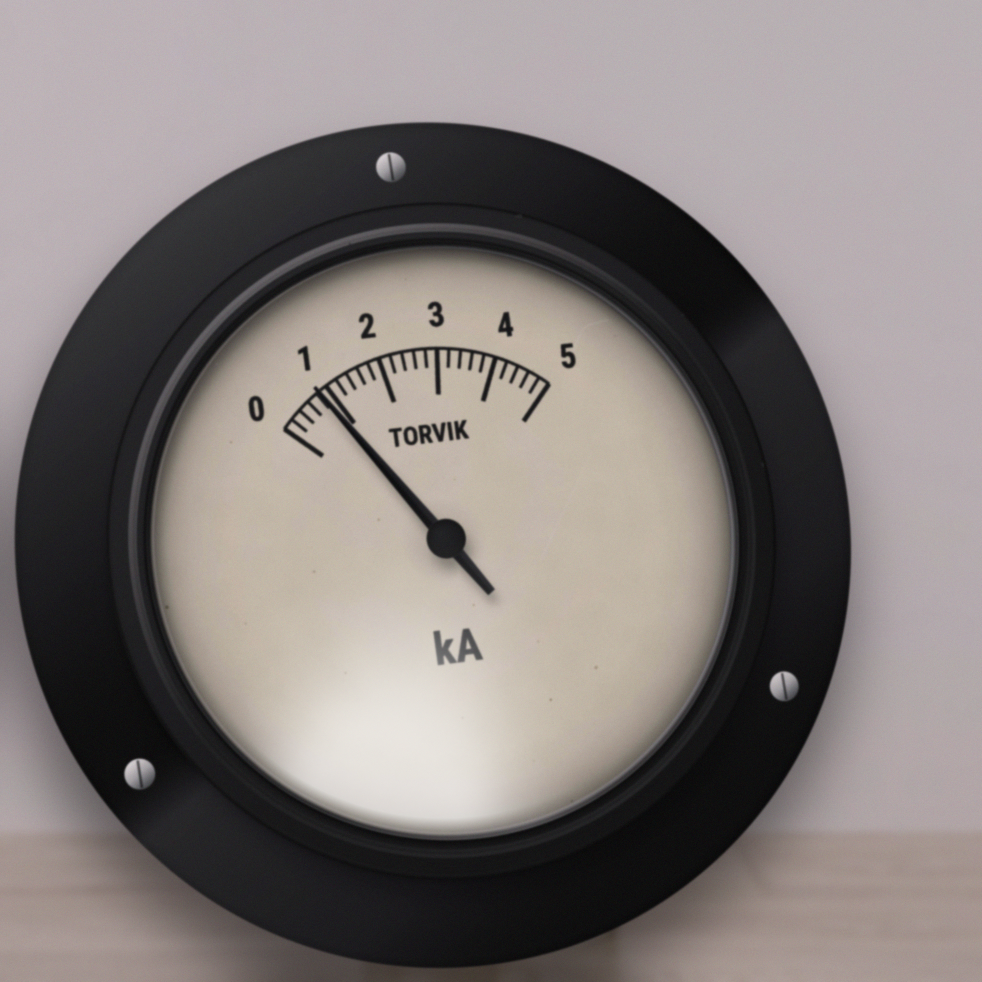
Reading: 0.8 kA
